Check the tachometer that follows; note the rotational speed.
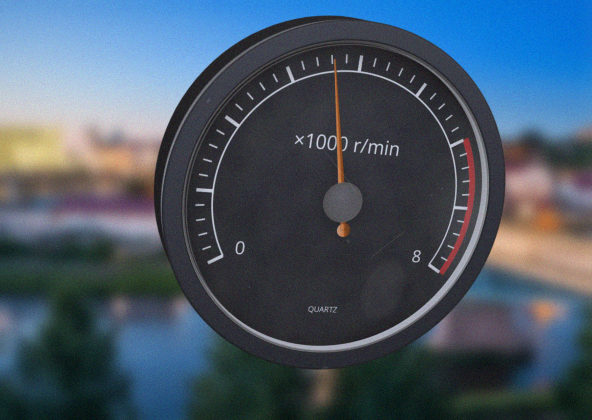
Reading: 3600 rpm
